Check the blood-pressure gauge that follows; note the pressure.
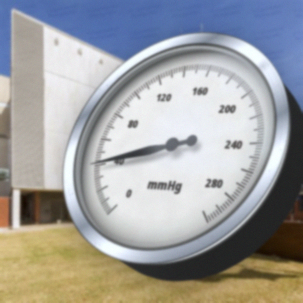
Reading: 40 mmHg
